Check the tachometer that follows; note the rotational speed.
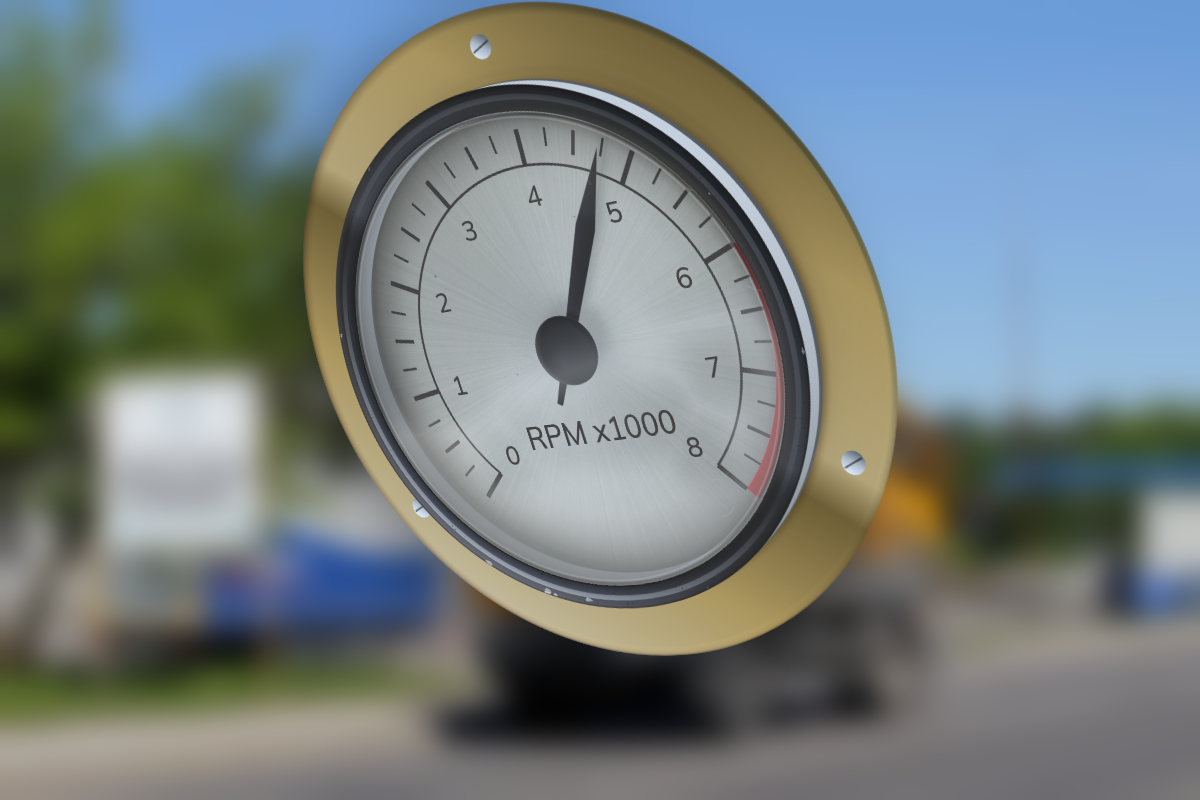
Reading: 4750 rpm
